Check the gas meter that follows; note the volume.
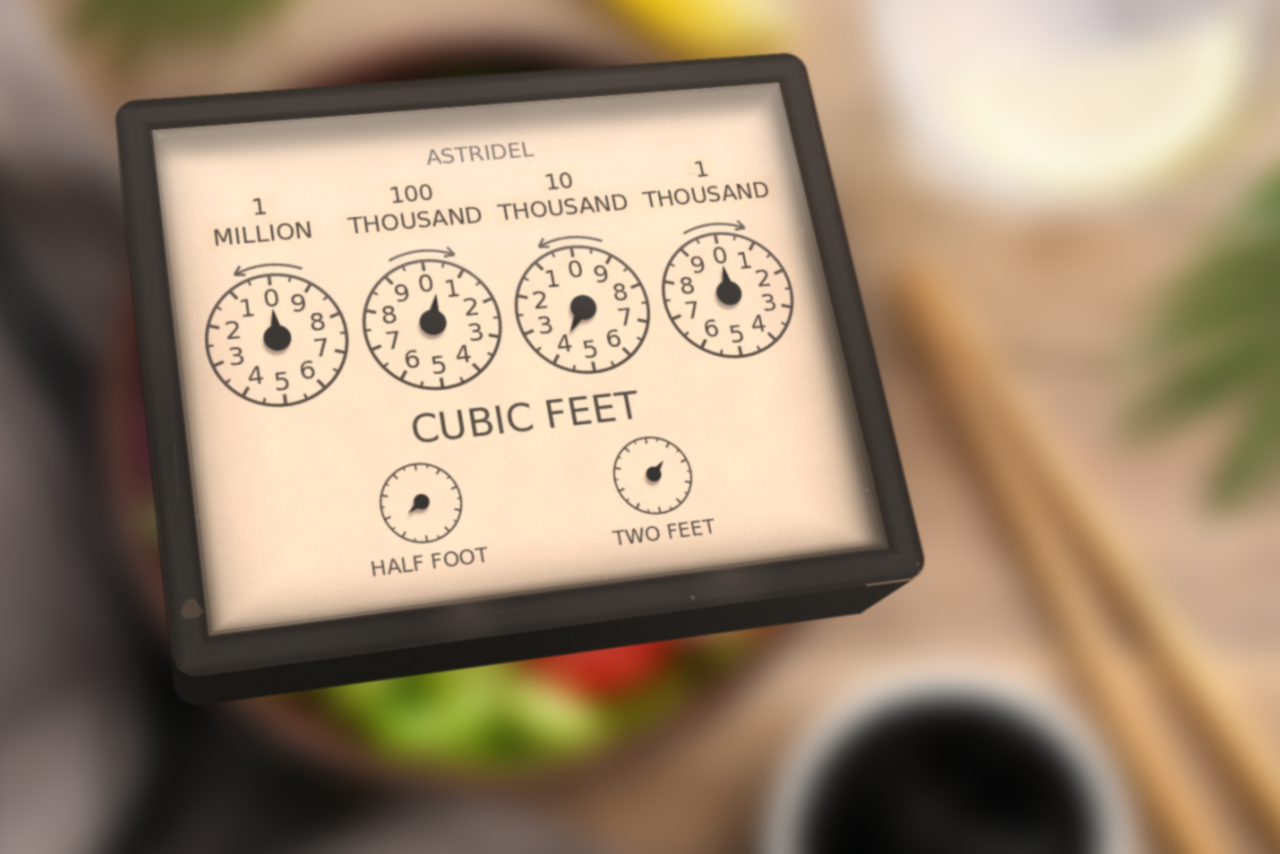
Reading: 4000 ft³
